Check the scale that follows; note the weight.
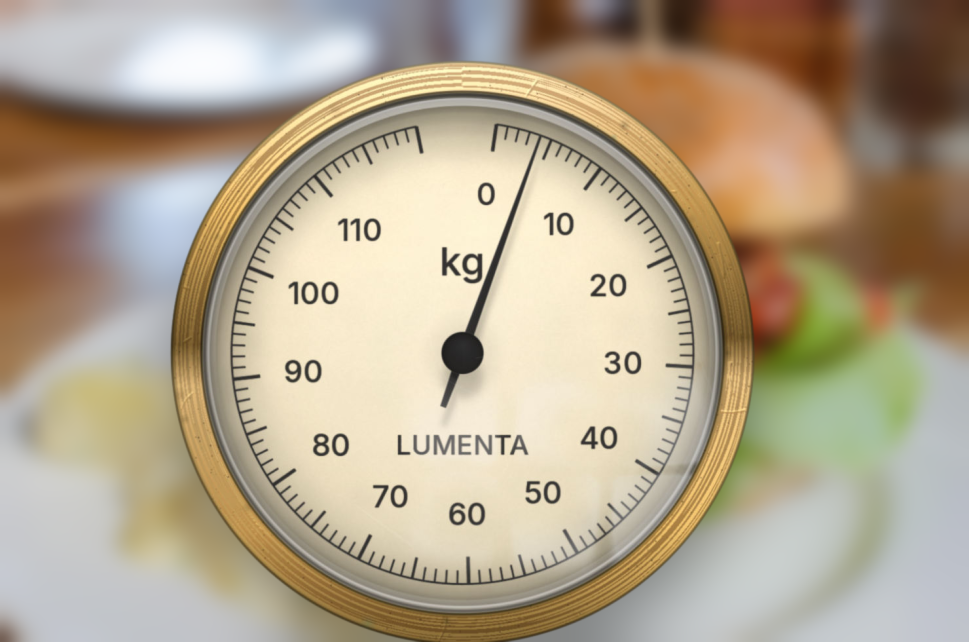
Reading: 4 kg
